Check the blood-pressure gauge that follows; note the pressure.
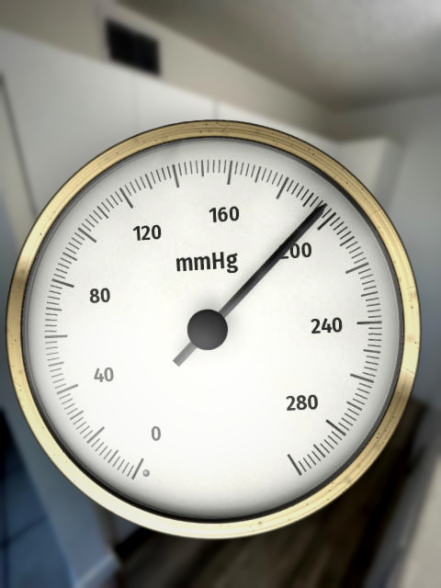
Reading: 196 mmHg
